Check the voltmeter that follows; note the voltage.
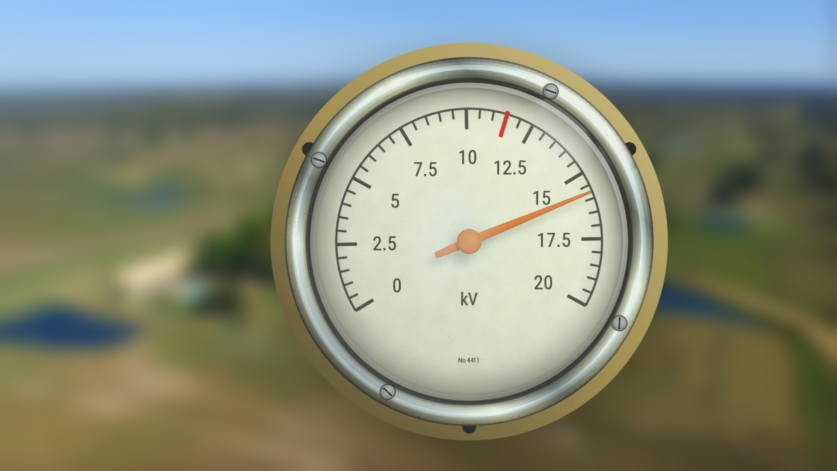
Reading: 15.75 kV
